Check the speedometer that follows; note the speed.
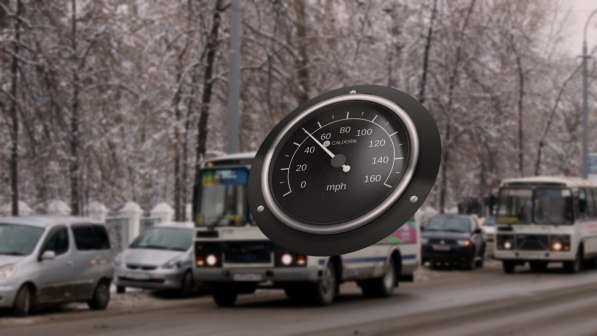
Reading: 50 mph
